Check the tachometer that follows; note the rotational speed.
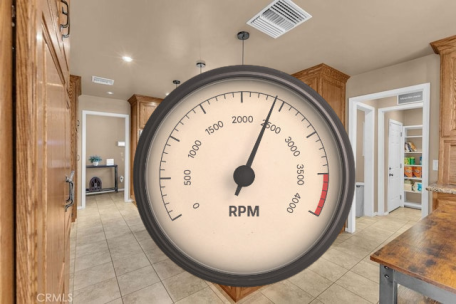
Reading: 2400 rpm
